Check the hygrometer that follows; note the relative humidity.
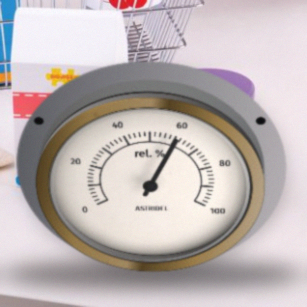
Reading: 60 %
